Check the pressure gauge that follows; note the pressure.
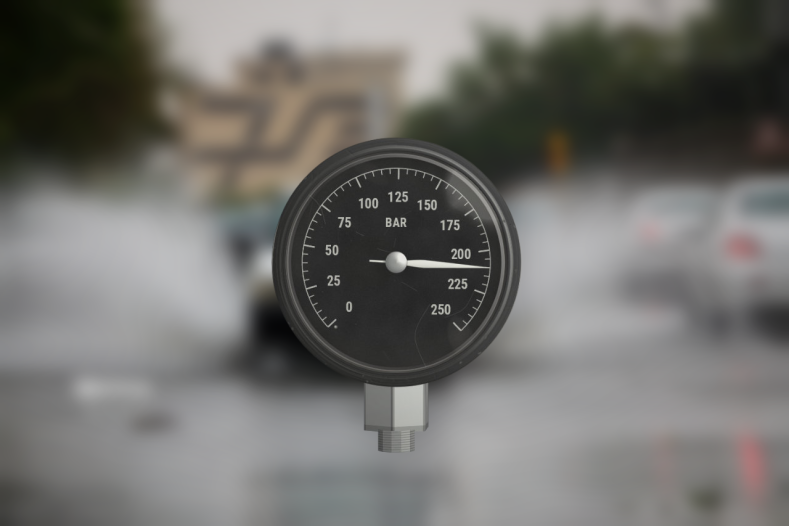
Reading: 210 bar
